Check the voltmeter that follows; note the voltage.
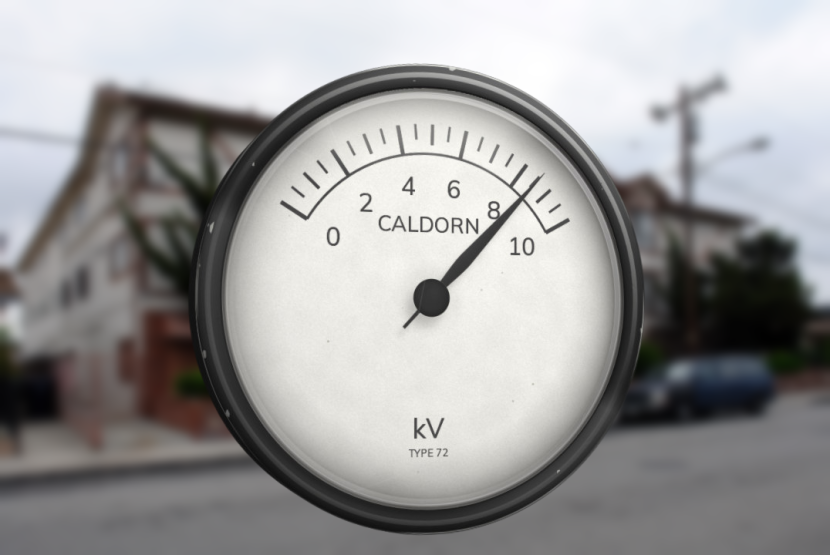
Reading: 8.5 kV
